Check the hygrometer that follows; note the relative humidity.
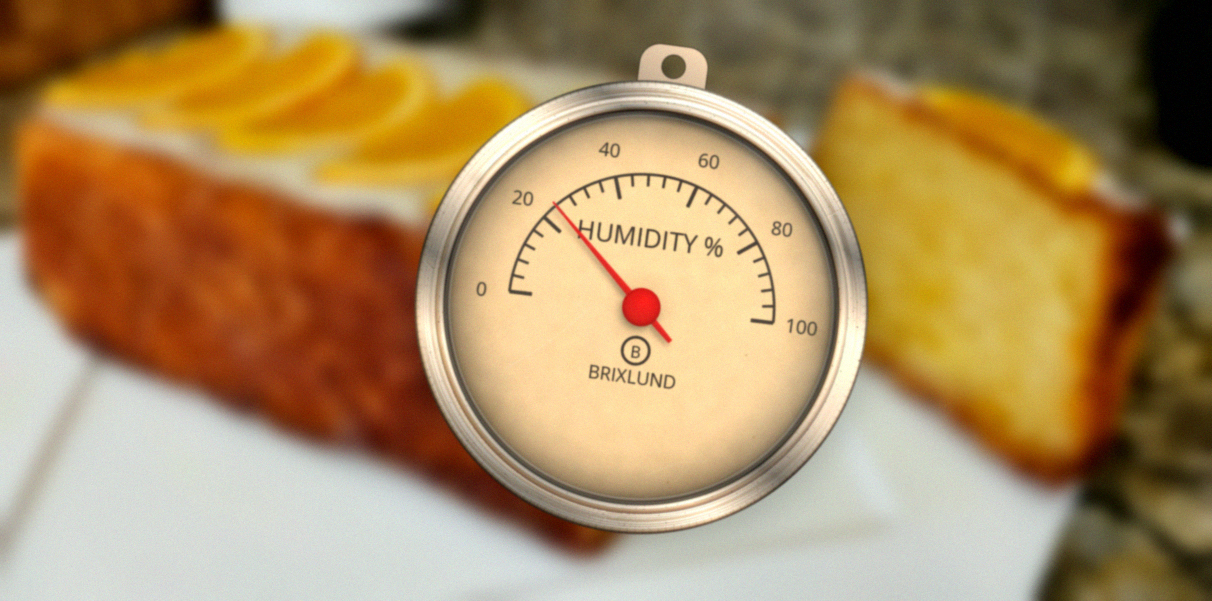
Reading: 24 %
